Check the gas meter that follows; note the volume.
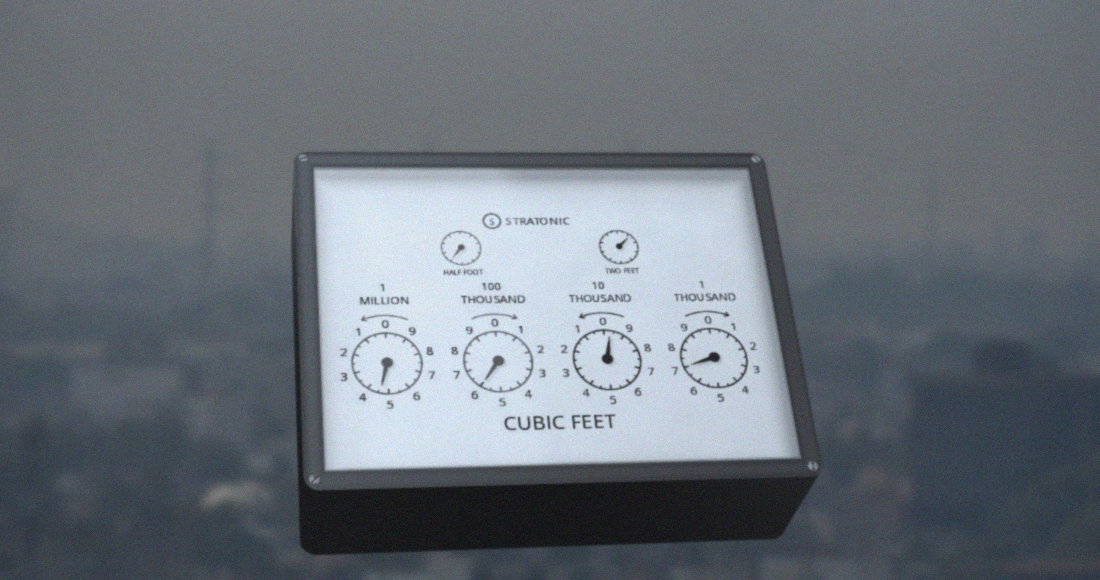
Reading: 459700 ft³
